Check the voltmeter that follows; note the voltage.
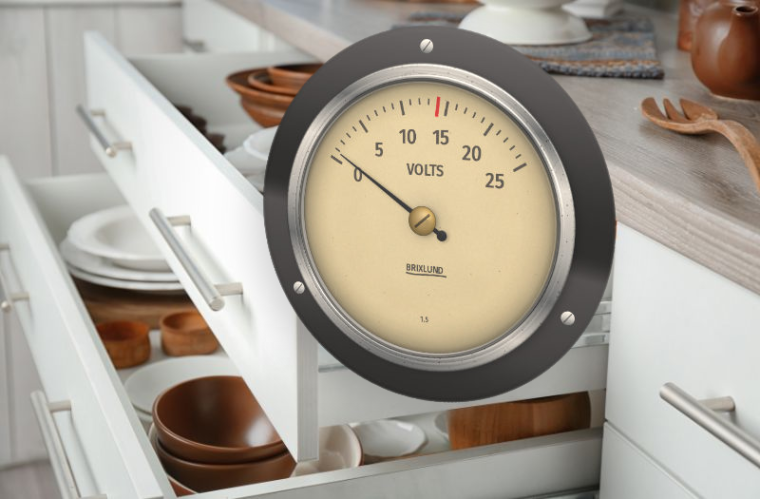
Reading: 1 V
